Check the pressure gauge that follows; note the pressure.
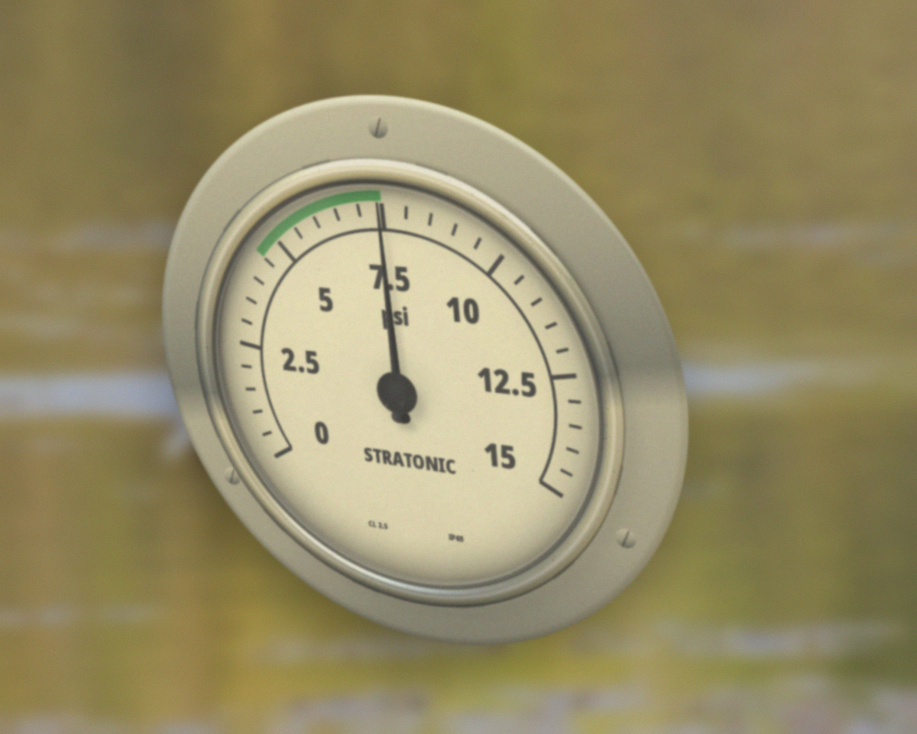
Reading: 7.5 psi
